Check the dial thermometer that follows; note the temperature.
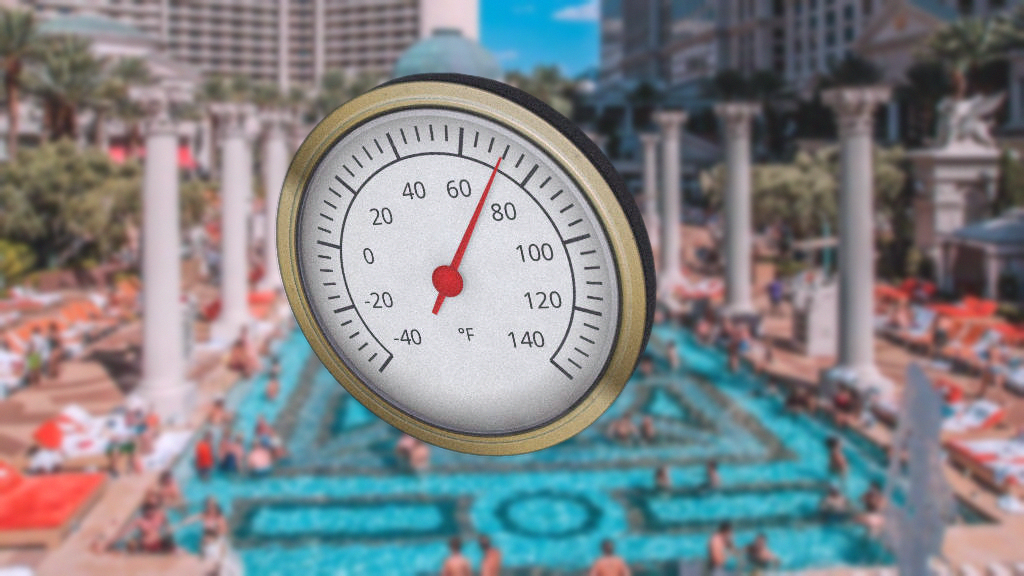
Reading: 72 °F
